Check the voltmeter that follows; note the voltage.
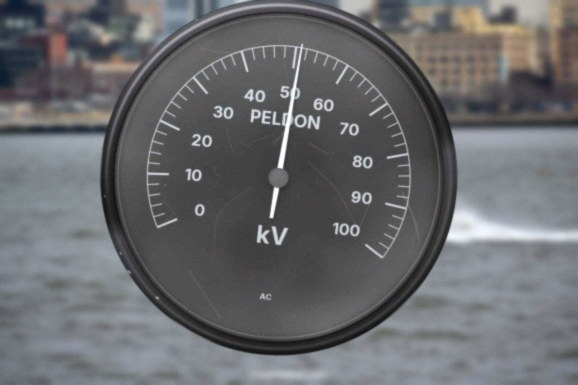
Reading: 51 kV
